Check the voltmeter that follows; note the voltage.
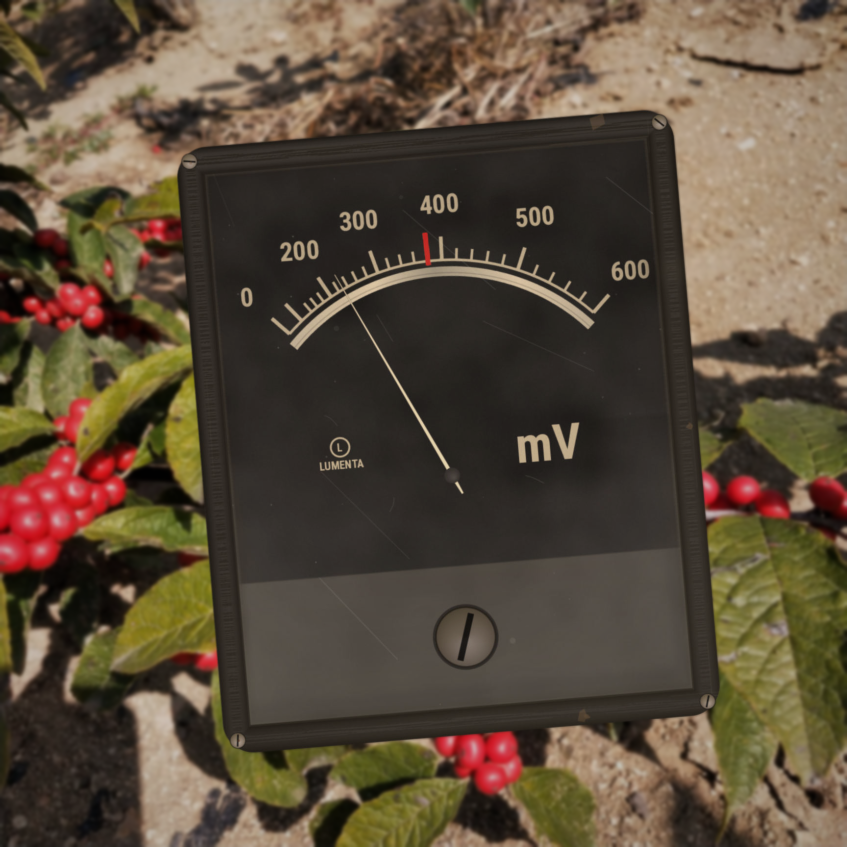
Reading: 230 mV
